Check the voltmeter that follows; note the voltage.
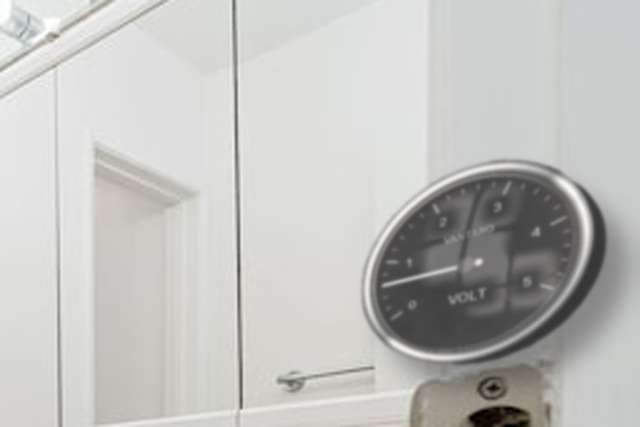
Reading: 0.6 V
